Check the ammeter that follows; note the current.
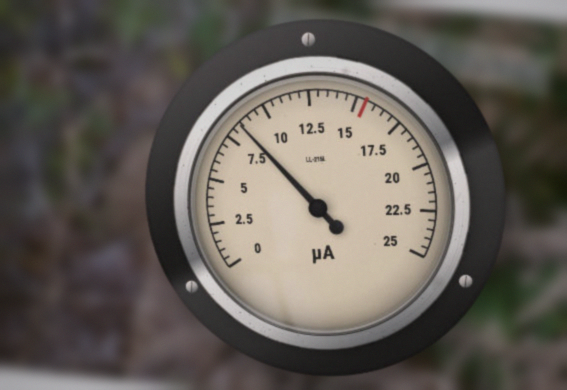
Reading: 8.5 µA
